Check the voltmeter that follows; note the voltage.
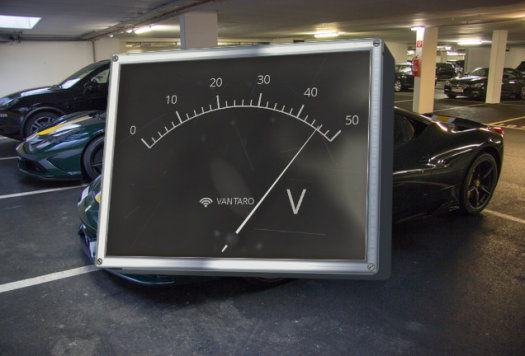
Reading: 46 V
